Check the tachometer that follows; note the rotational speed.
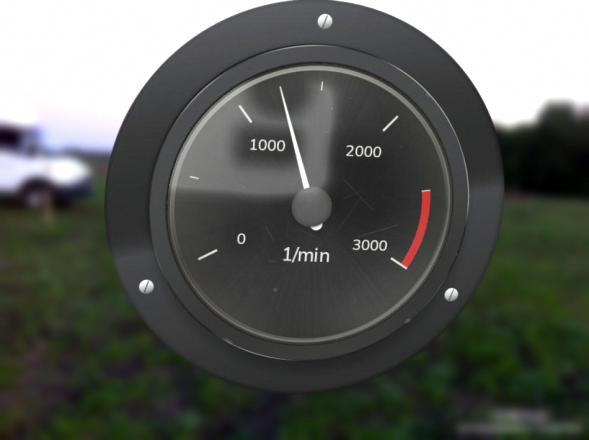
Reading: 1250 rpm
